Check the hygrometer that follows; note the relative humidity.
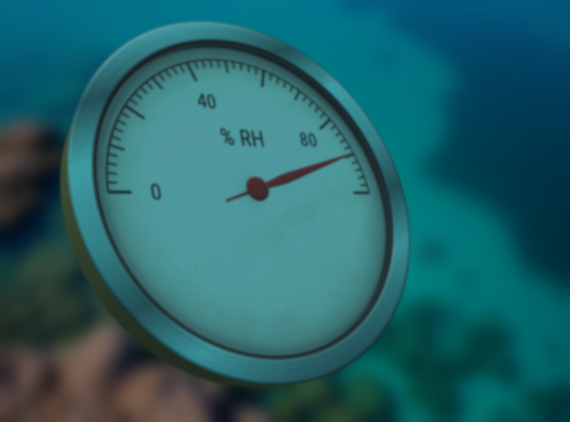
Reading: 90 %
